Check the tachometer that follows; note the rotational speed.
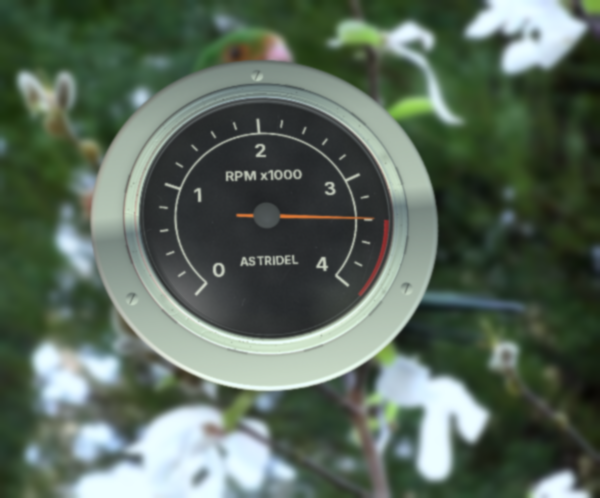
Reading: 3400 rpm
